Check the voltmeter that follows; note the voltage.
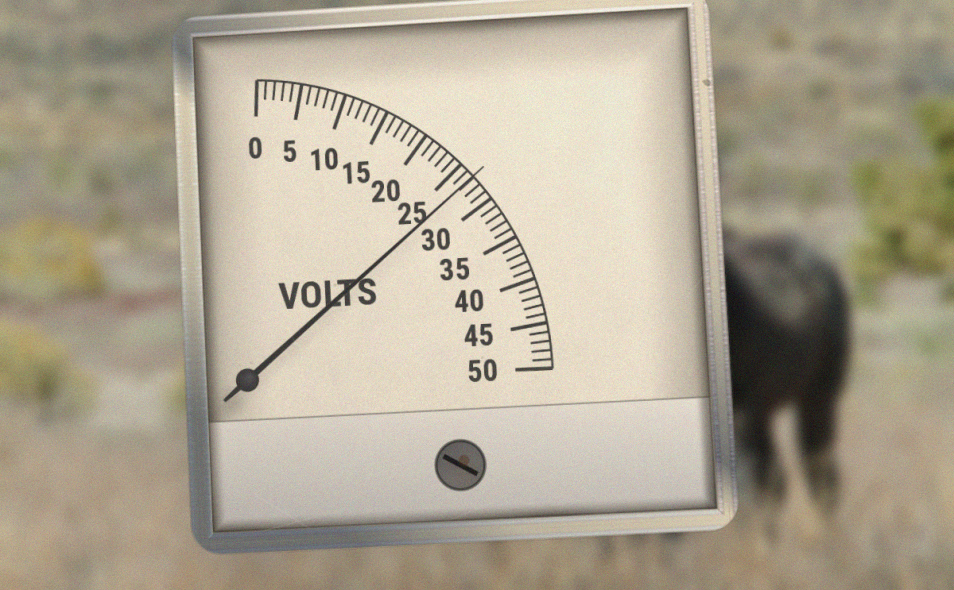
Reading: 27 V
